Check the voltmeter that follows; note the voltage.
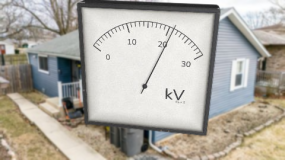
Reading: 21 kV
